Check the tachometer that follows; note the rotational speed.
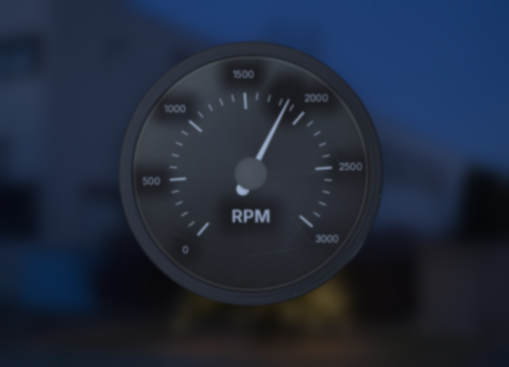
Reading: 1850 rpm
